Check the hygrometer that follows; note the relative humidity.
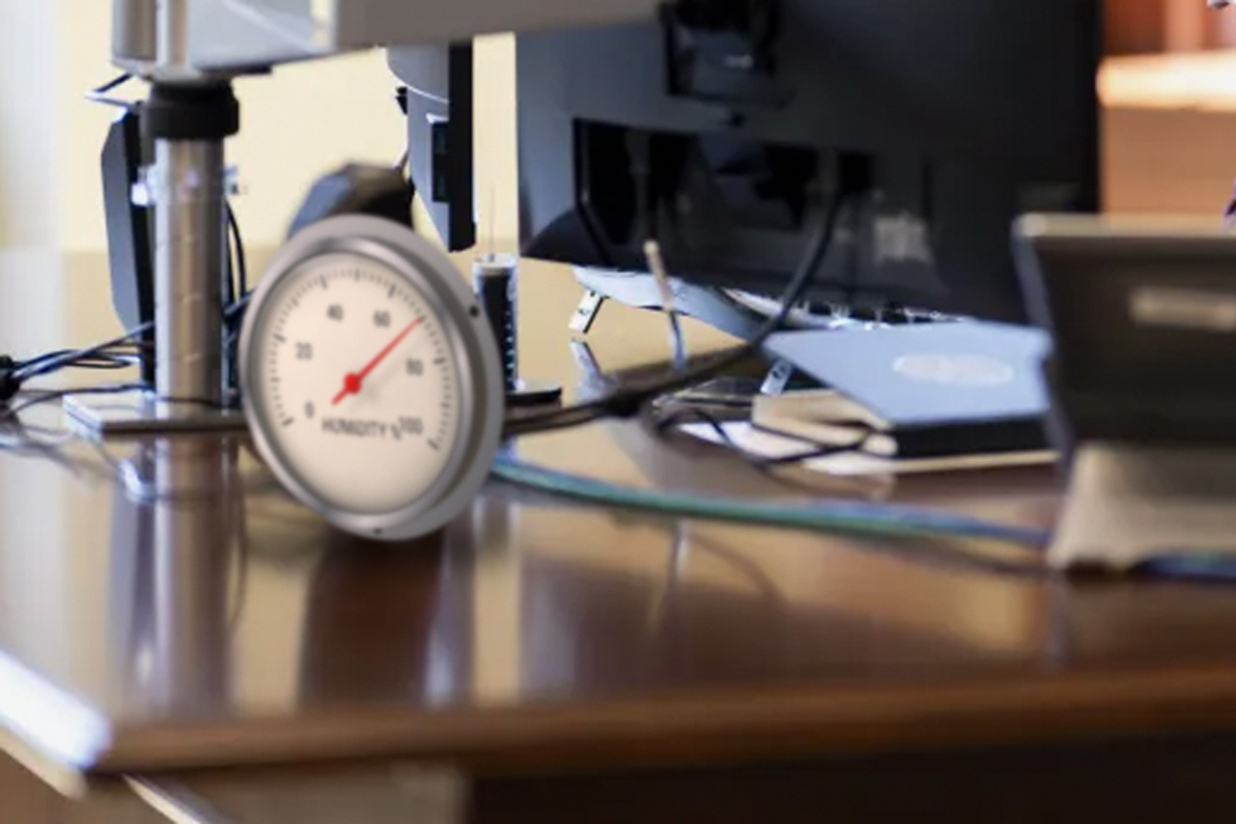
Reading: 70 %
